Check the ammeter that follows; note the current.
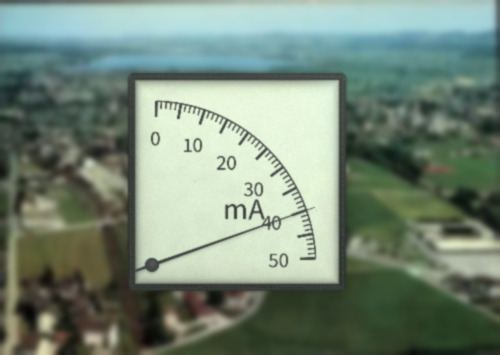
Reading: 40 mA
